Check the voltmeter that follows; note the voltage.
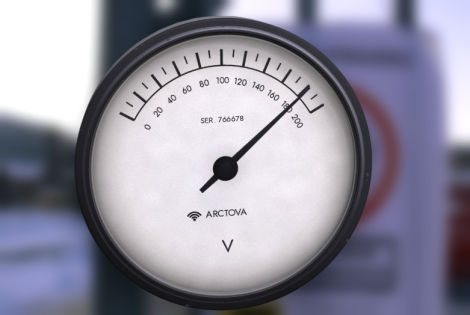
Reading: 180 V
